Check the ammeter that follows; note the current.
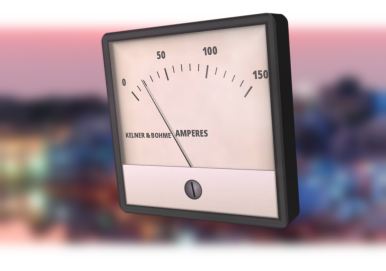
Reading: 20 A
